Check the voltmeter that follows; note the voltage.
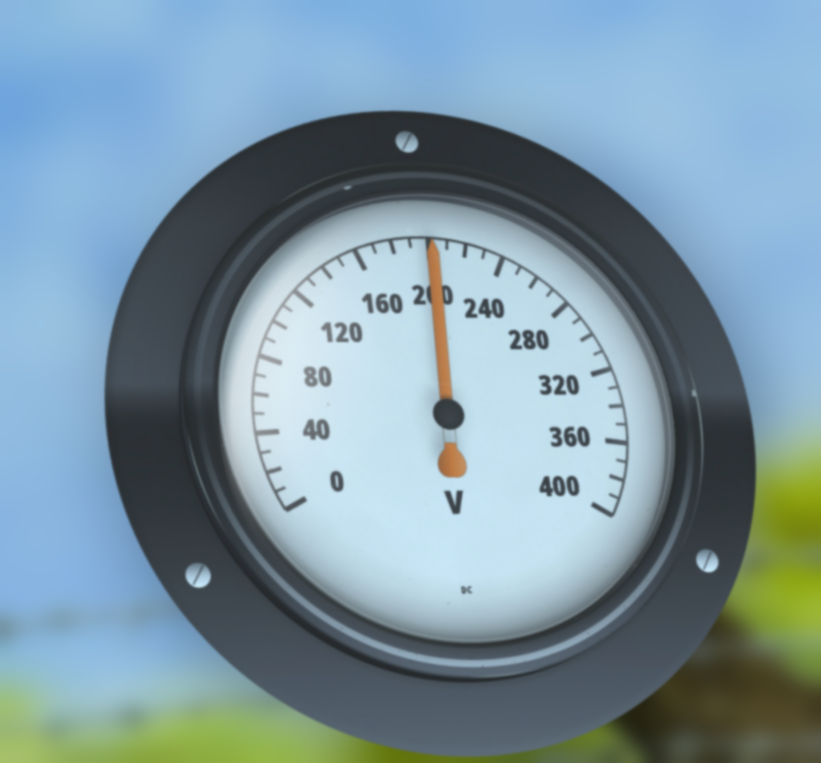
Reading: 200 V
